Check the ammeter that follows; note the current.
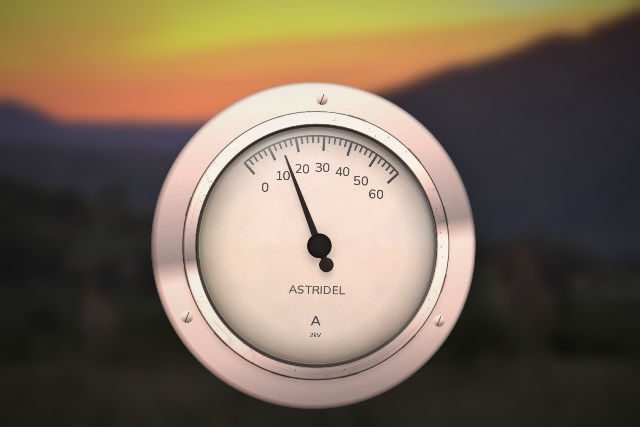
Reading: 14 A
